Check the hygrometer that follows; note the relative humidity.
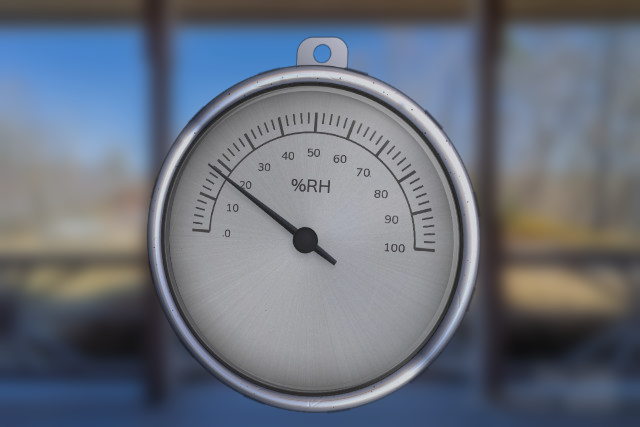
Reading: 18 %
